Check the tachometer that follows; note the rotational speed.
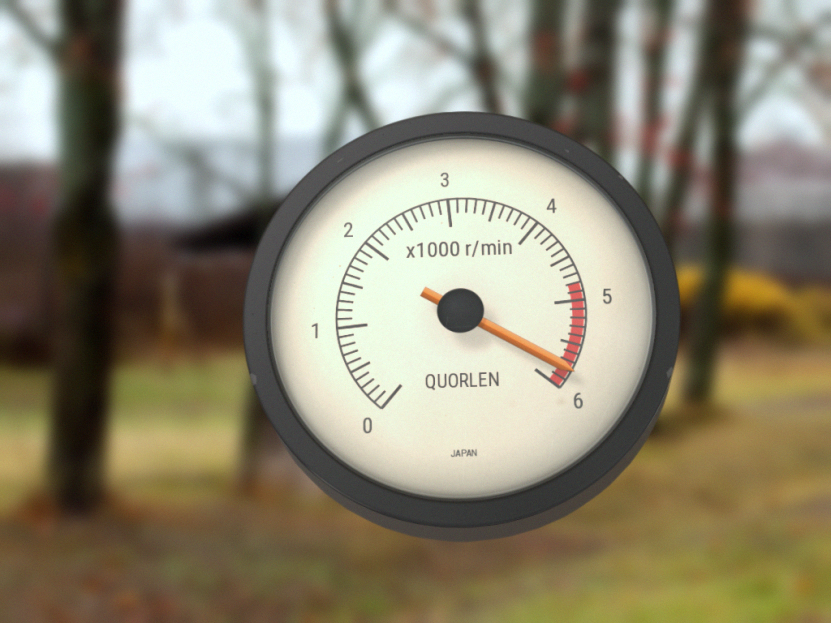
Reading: 5800 rpm
